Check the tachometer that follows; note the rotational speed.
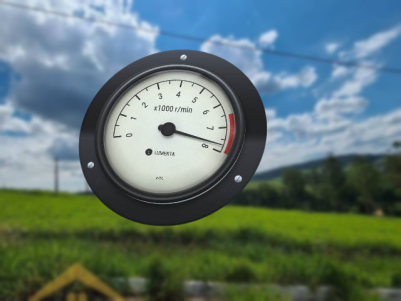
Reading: 7750 rpm
